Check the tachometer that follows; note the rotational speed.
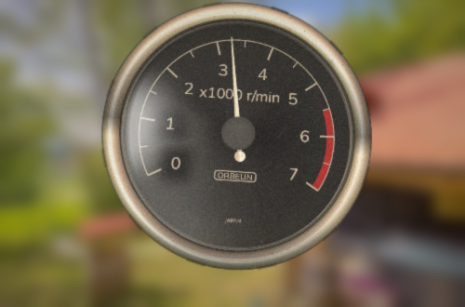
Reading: 3250 rpm
